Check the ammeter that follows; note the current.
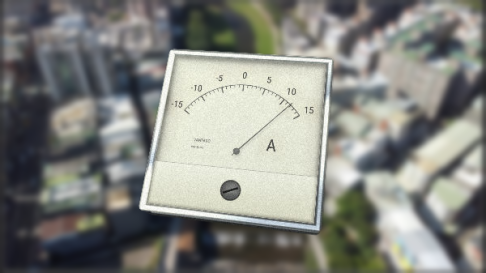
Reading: 12 A
